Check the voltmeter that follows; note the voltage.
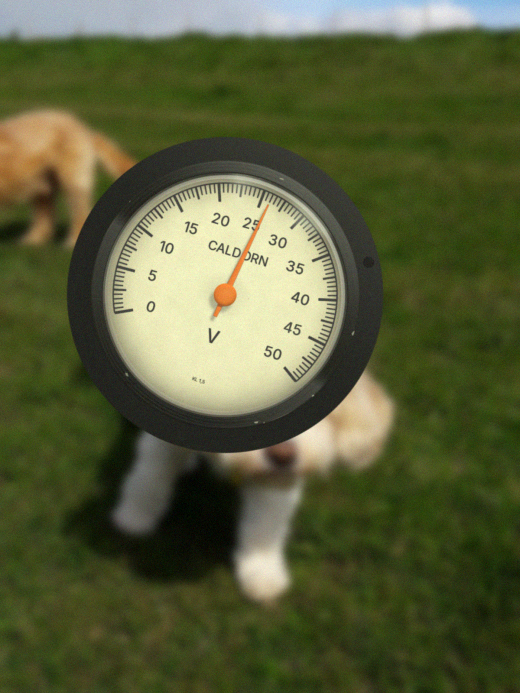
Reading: 26 V
